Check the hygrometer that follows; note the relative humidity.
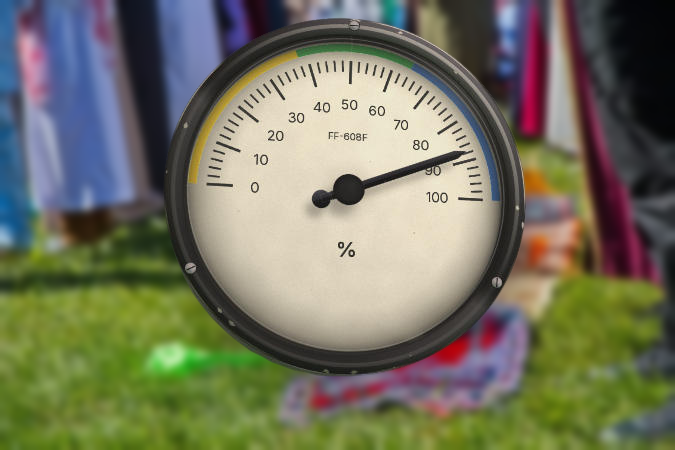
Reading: 88 %
